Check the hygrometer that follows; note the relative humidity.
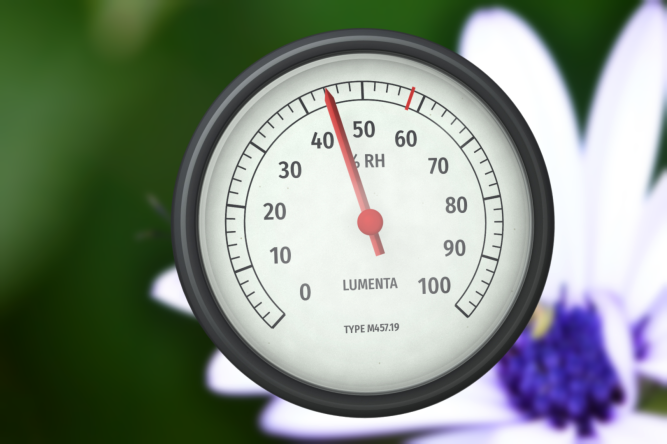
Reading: 44 %
